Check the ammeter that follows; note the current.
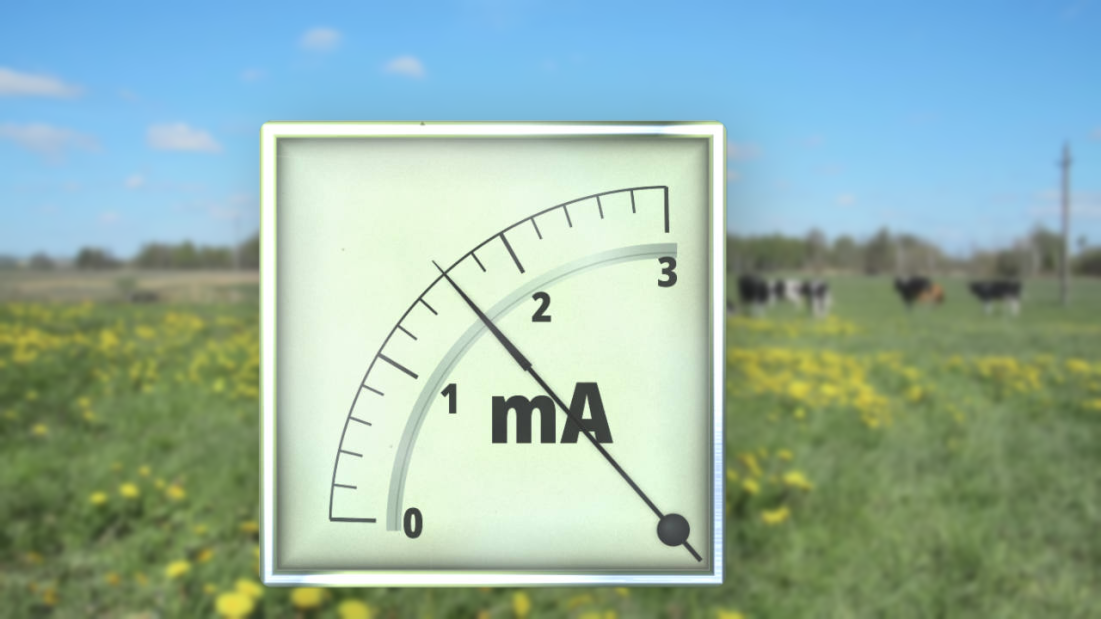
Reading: 1.6 mA
